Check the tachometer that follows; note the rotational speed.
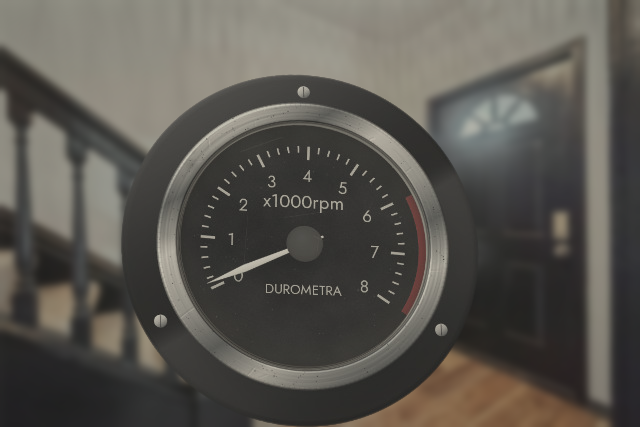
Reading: 100 rpm
